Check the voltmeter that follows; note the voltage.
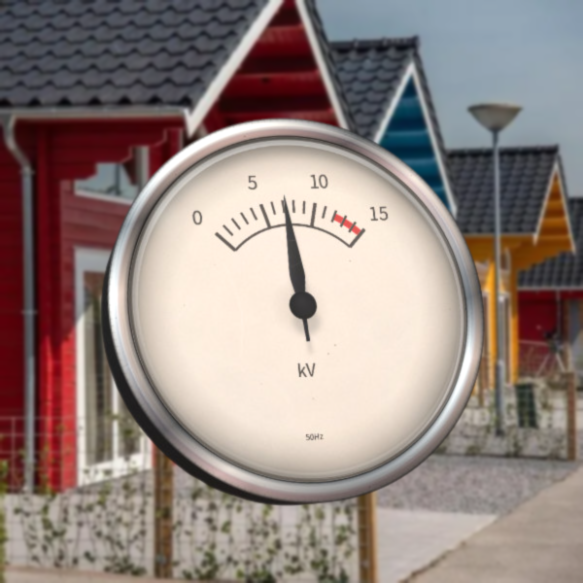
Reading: 7 kV
